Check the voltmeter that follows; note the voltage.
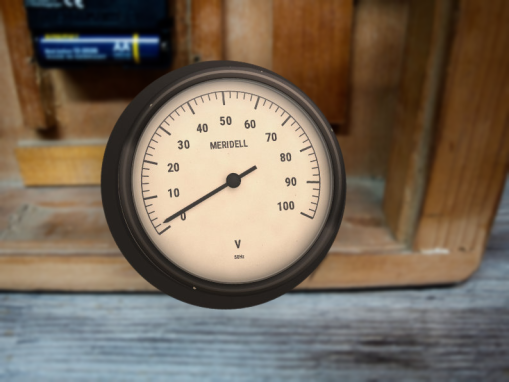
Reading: 2 V
